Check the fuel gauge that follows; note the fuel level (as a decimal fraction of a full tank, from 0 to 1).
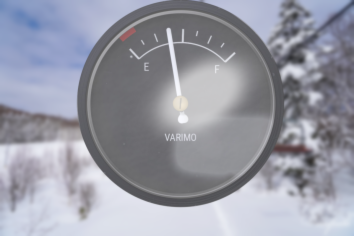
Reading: 0.375
